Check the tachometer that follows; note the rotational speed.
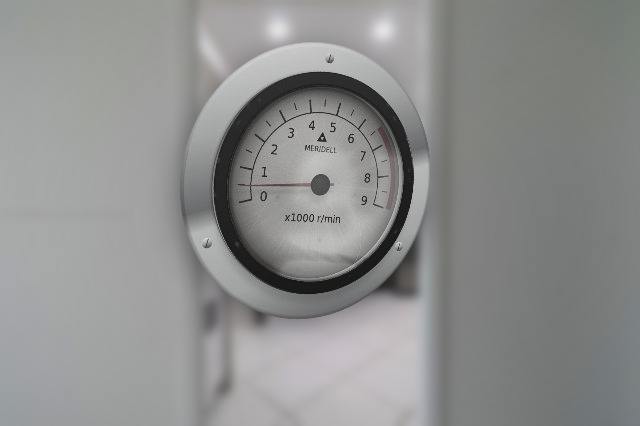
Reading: 500 rpm
